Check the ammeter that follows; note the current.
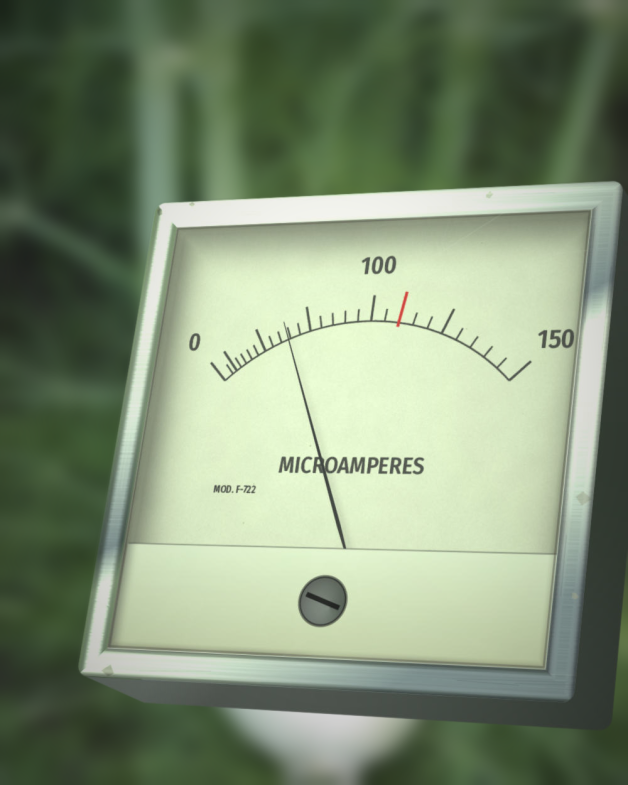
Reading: 65 µA
